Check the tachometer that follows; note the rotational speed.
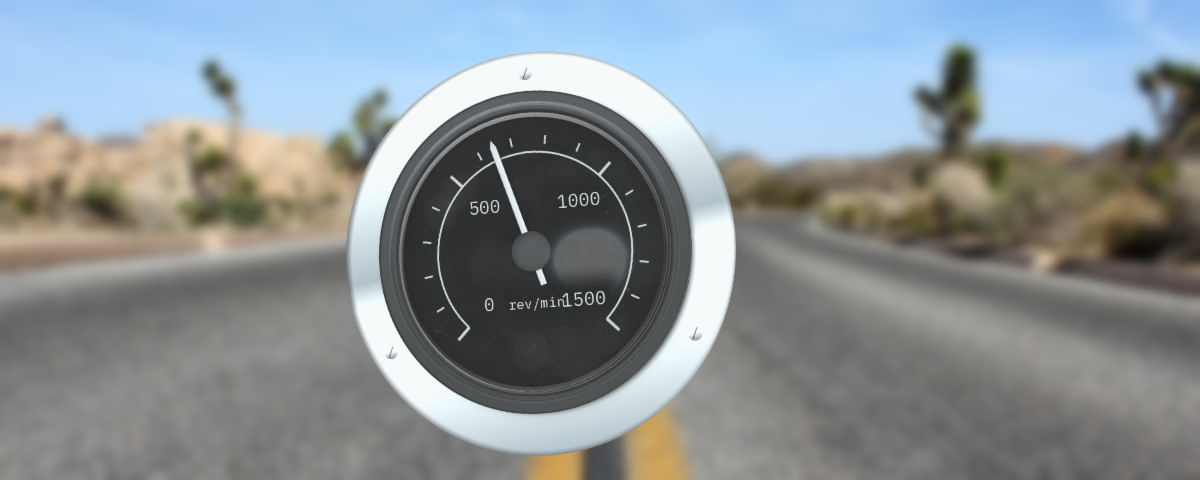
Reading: 650 rpm
